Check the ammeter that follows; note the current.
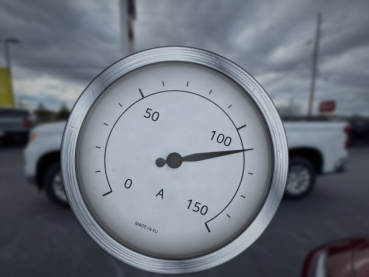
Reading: 110 A
